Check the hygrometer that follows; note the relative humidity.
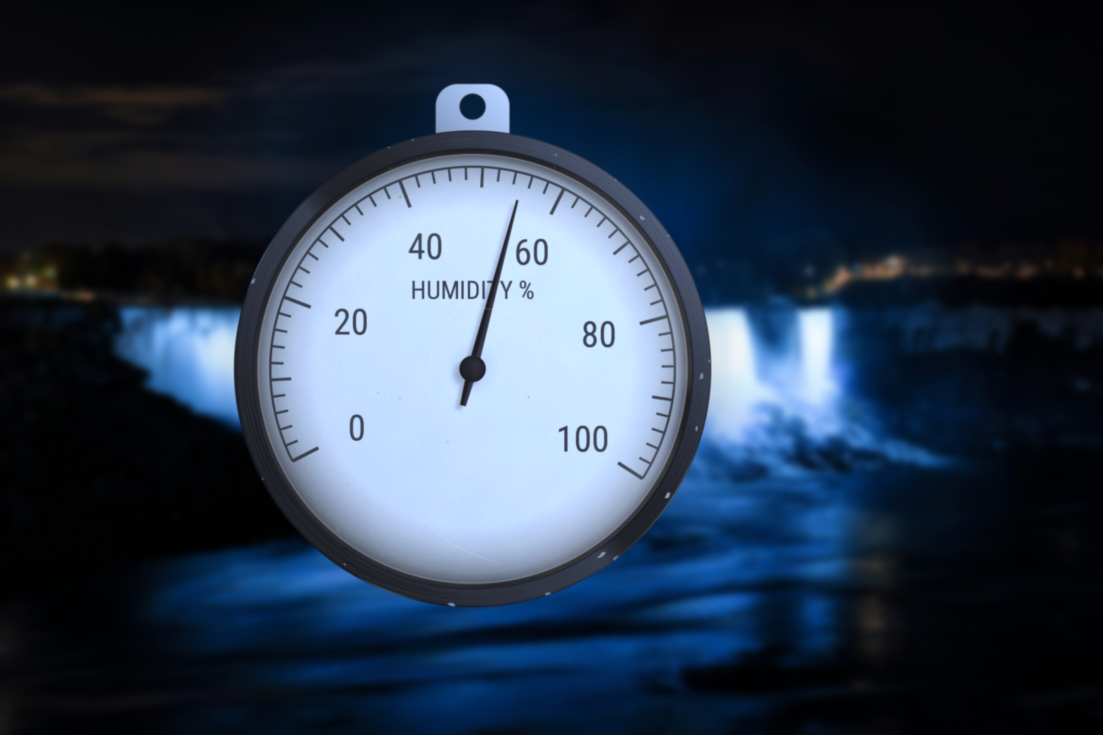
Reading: 55 %
